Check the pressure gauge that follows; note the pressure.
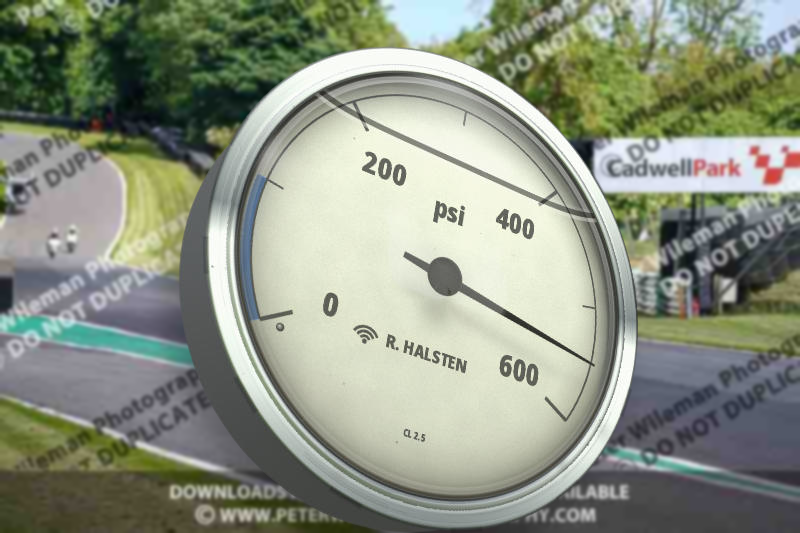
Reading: 550 psi
